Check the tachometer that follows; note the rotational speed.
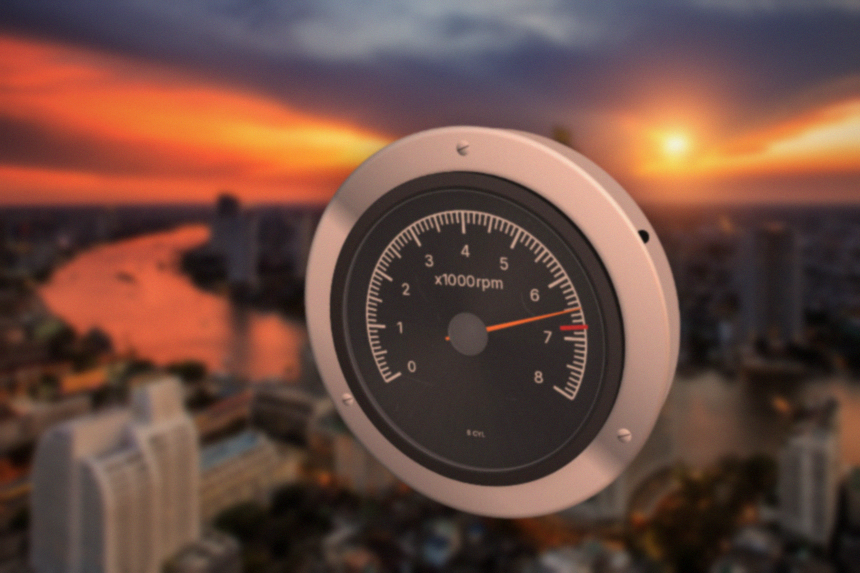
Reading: 6500 rpm
